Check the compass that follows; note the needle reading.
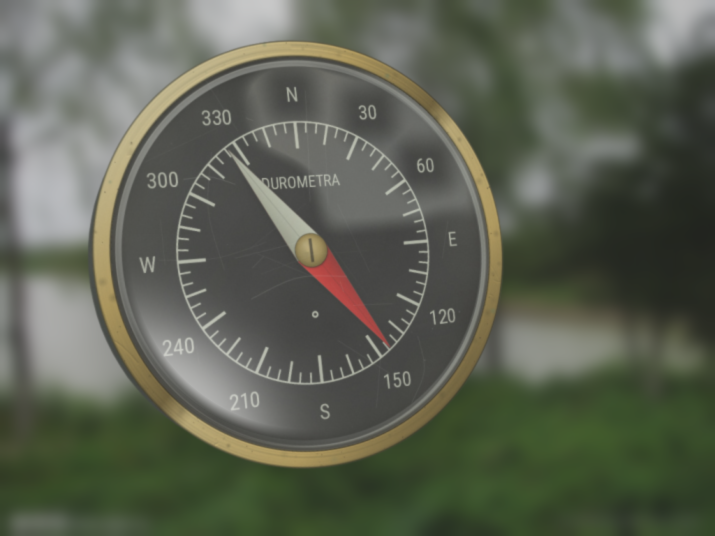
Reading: 145 °
